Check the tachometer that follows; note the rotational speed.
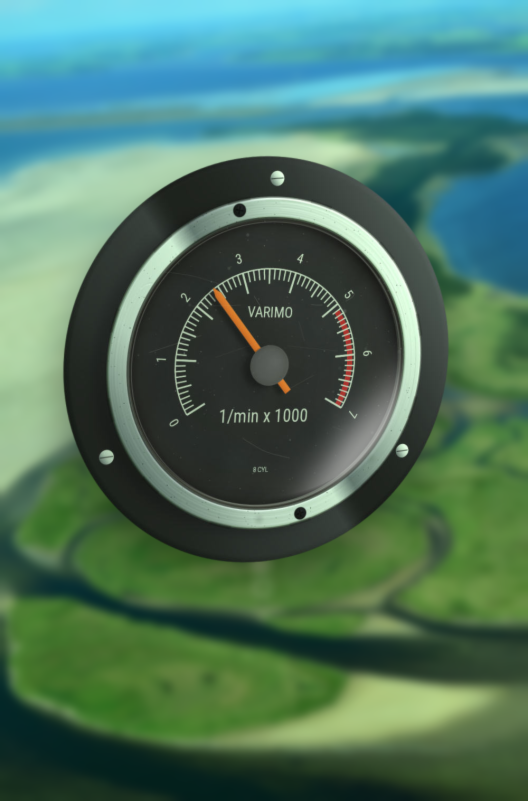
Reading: 2400 rpm
